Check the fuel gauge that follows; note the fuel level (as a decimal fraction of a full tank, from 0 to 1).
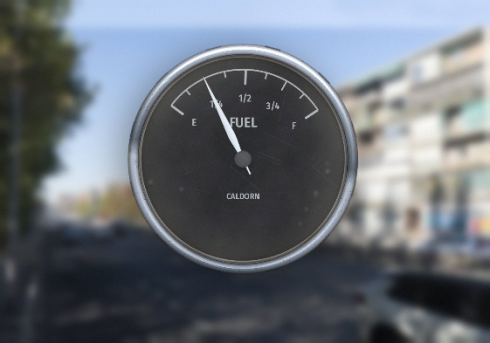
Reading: 0.25
